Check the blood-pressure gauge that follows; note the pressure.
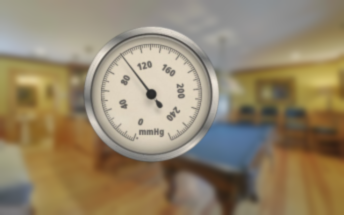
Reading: 100 mmHg
